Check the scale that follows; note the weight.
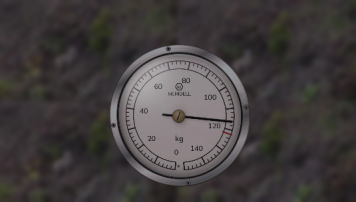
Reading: 116 kg
